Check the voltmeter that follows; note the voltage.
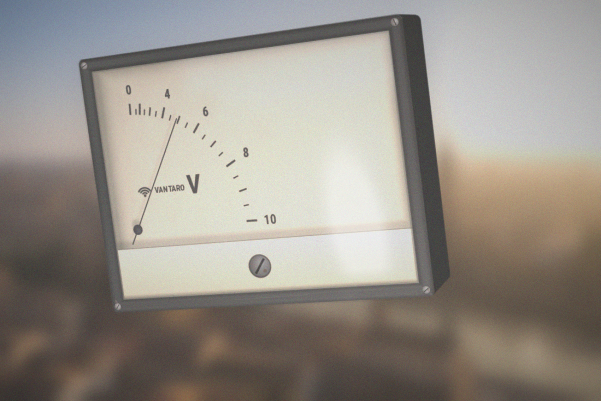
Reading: 5 V
